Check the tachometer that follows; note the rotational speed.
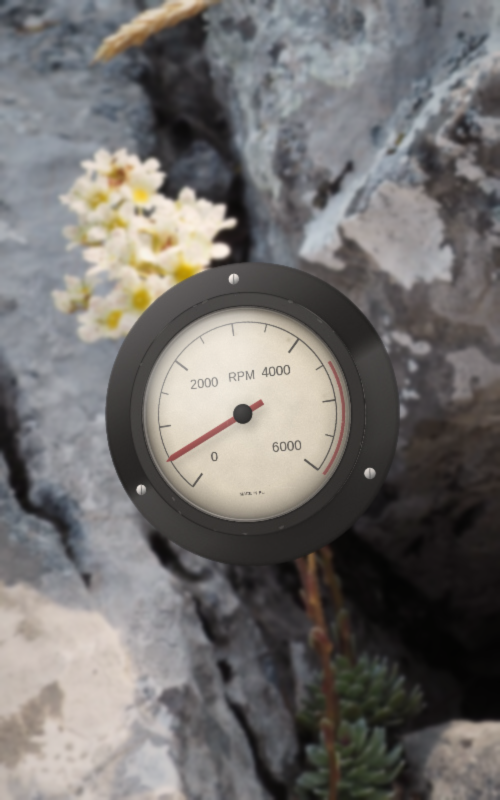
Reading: 500 rpm
